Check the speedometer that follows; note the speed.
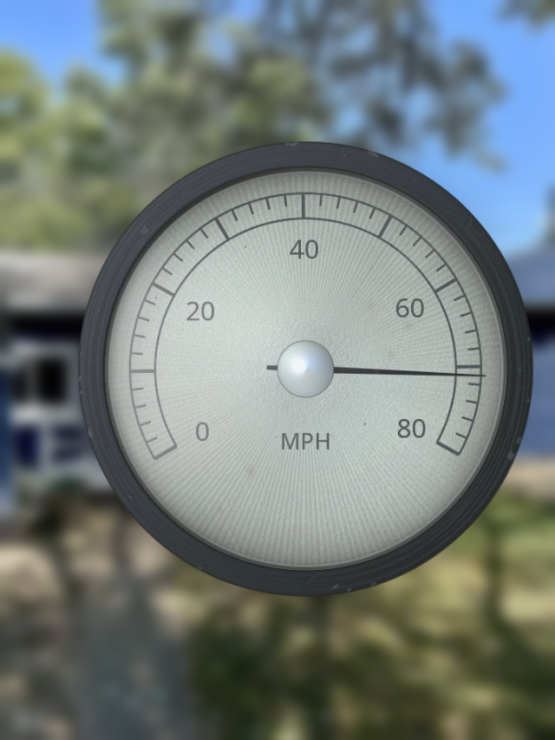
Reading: 71 mph
